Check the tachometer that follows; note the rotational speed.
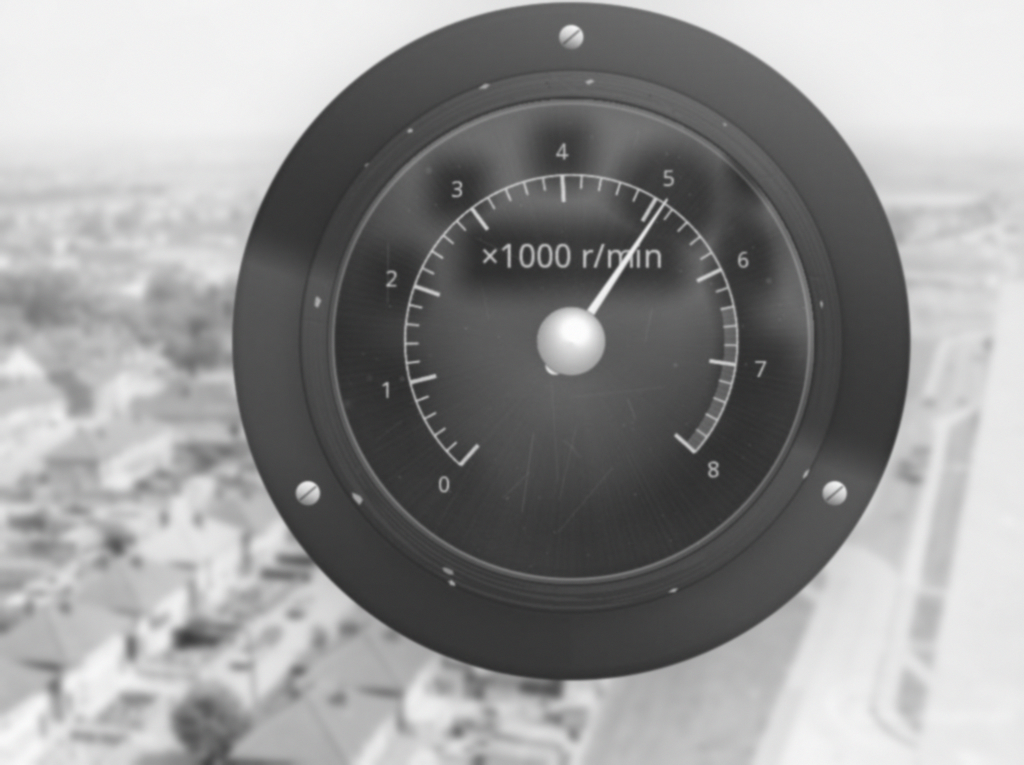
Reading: 5100 rpm
